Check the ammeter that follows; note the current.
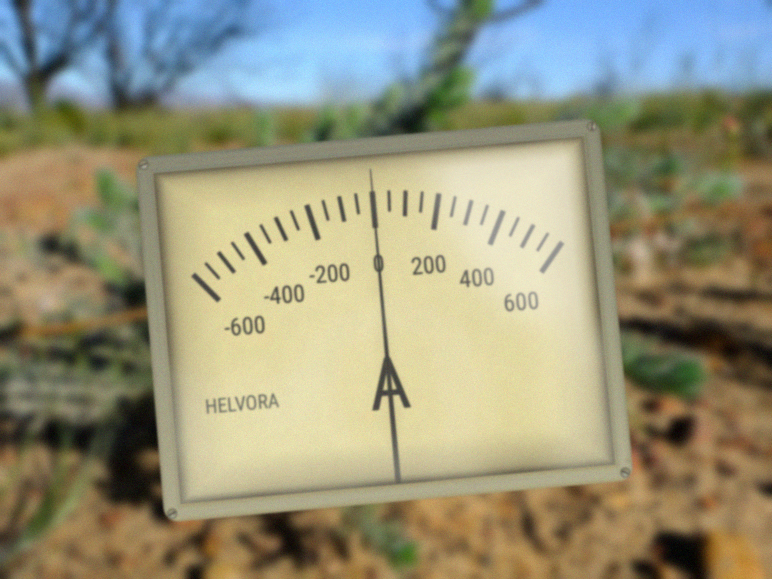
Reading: 0 A
